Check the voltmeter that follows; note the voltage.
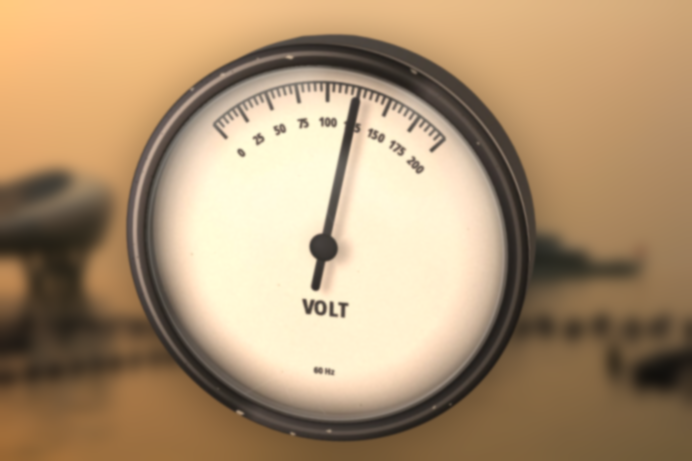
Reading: 125 V
